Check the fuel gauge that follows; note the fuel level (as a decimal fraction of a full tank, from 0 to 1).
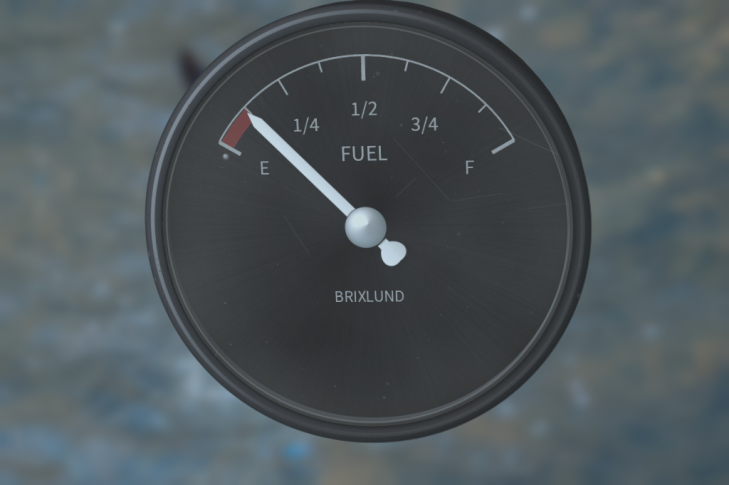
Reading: 0.125
